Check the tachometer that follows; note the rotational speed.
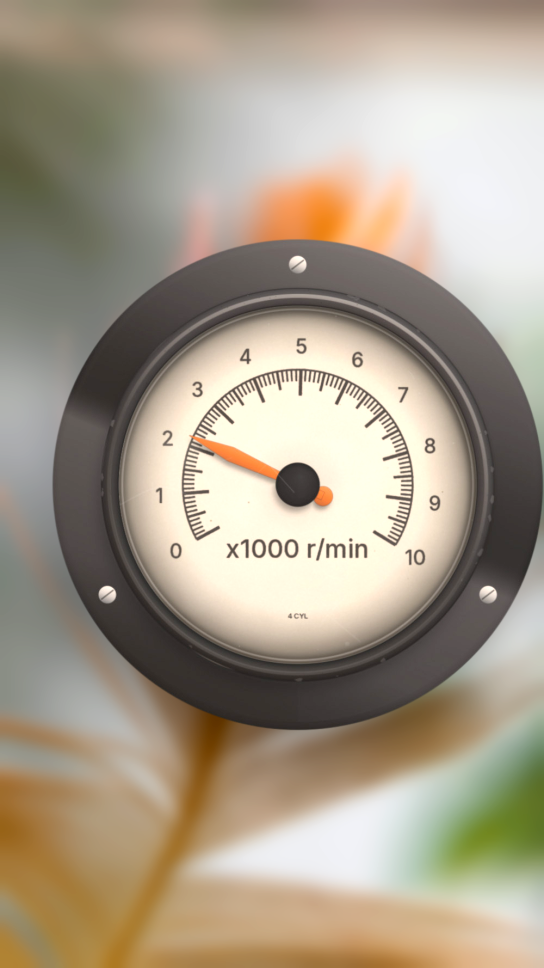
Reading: 2200 rpm
